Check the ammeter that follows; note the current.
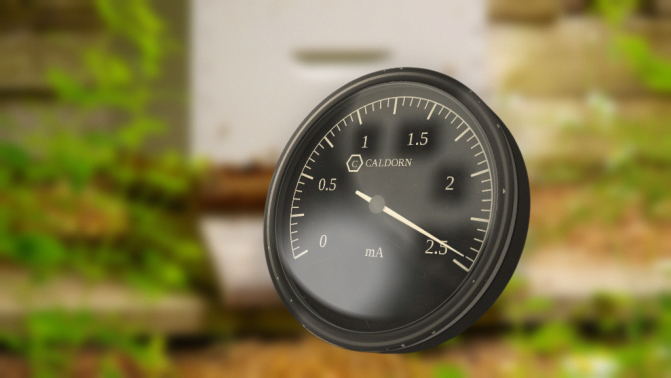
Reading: 2.45 mA
